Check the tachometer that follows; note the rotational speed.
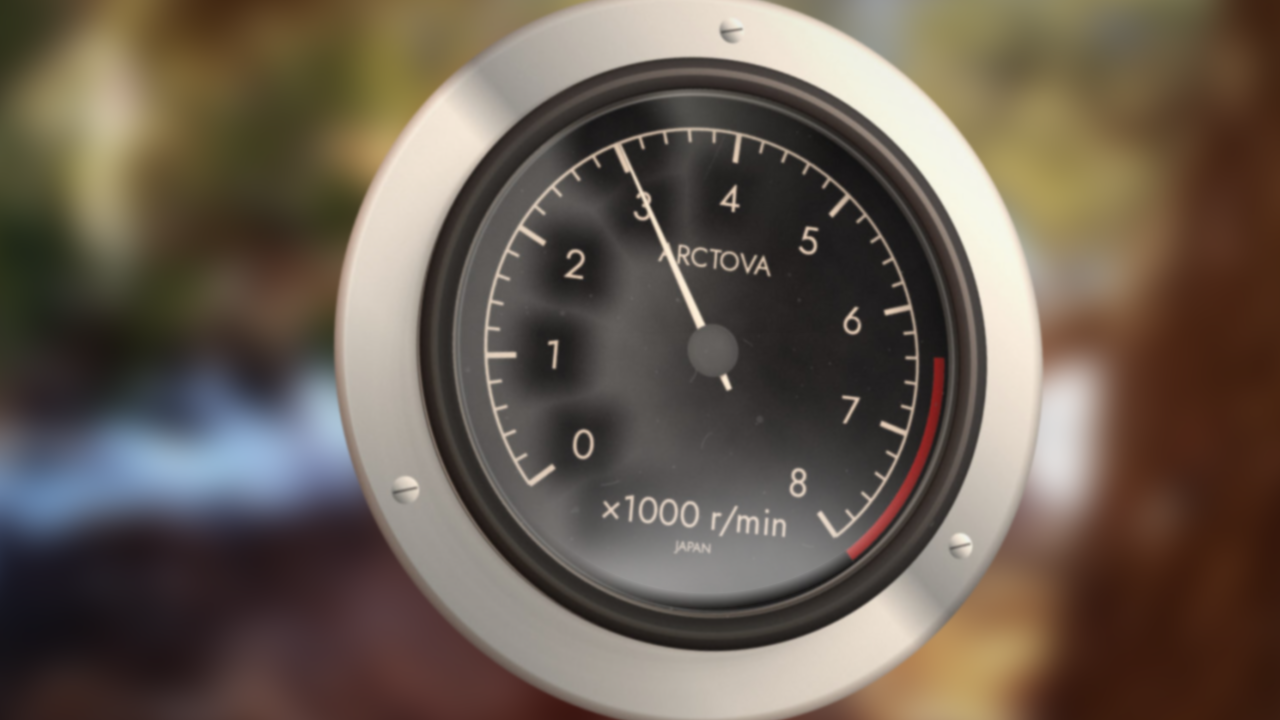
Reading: 3000 rpm
